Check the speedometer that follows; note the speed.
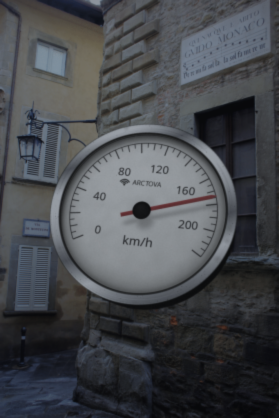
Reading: 175 km/h
